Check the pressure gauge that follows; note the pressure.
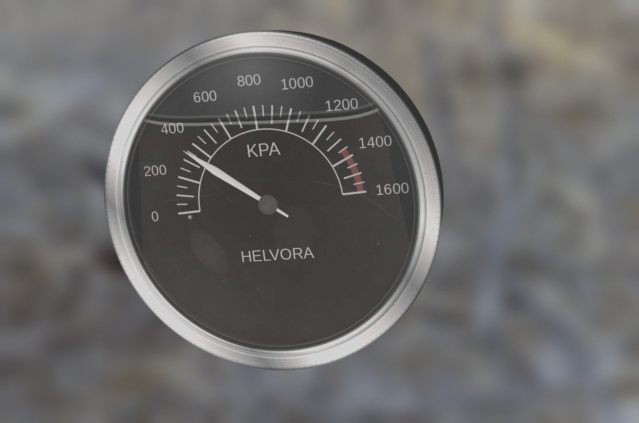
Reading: 350 kPa
